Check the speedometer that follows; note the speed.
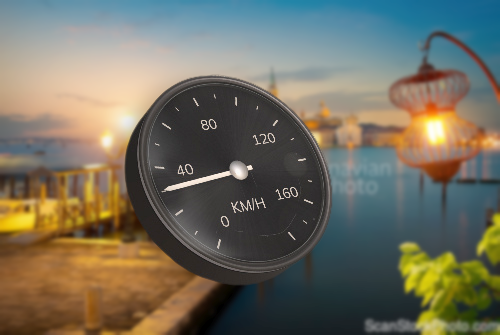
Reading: 30 km/h
